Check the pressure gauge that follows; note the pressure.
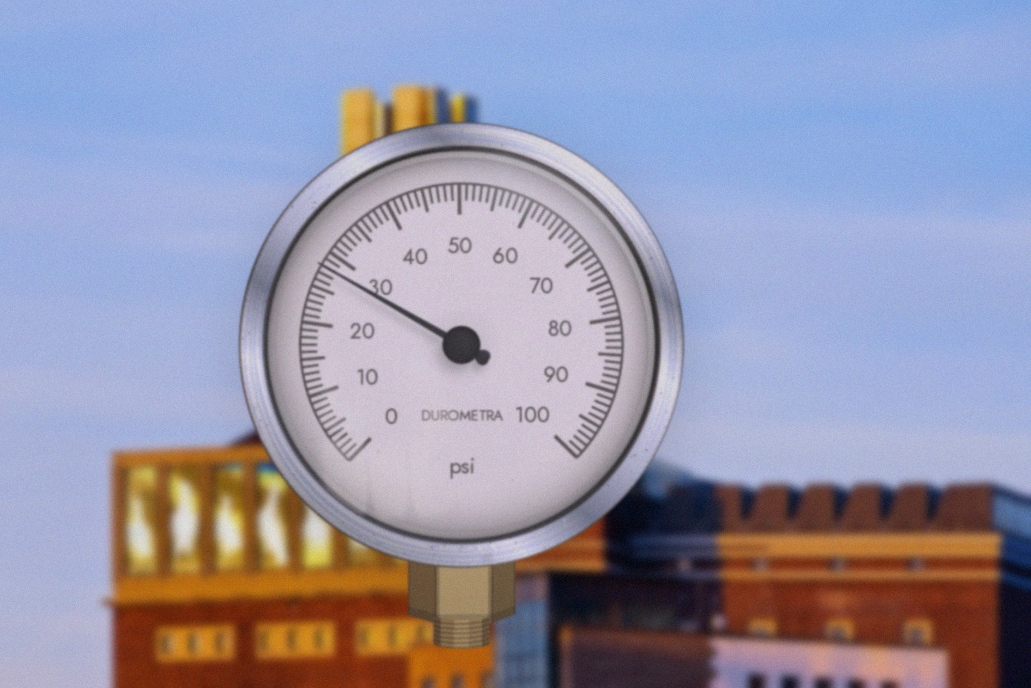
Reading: 28 psi
